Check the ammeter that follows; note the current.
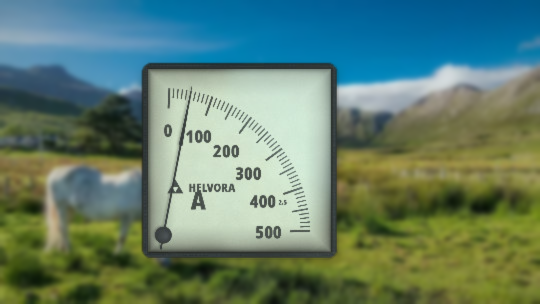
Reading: 50 A
